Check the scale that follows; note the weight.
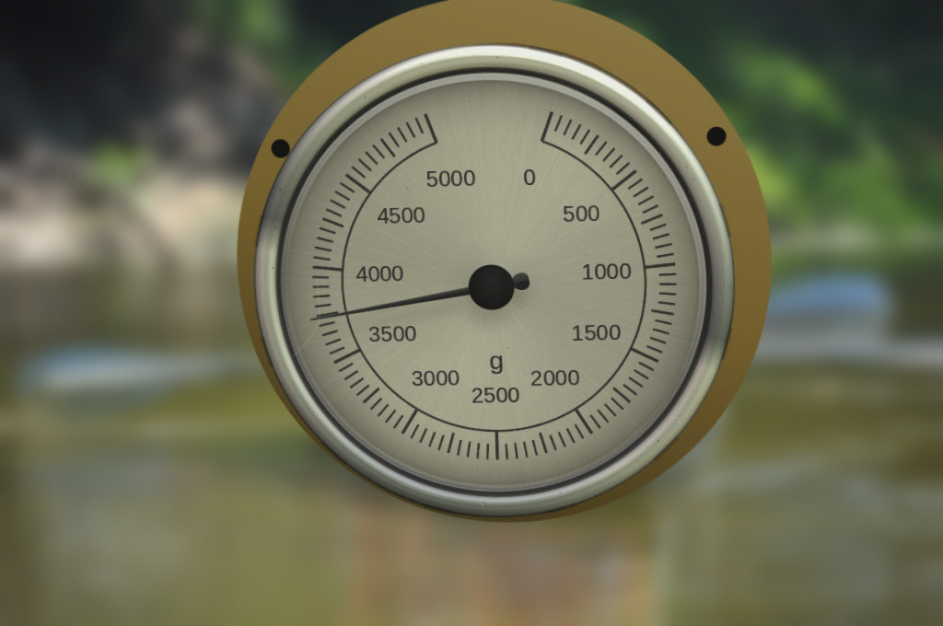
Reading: 3750 g
